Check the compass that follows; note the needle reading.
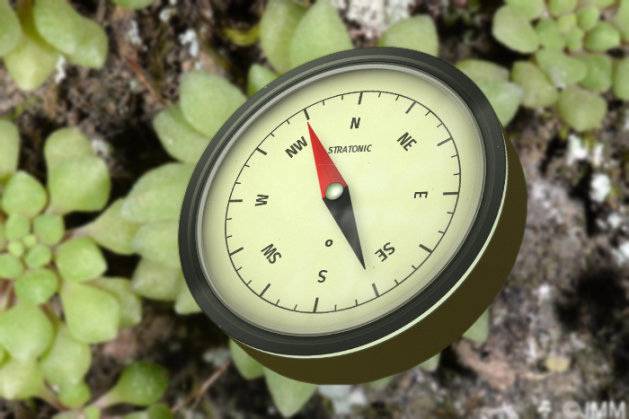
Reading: 330 °
